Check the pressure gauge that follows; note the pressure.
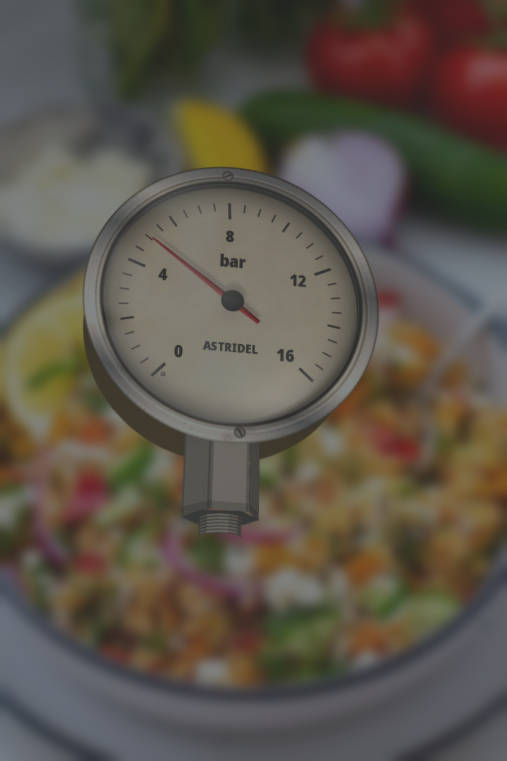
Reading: 5 bar
